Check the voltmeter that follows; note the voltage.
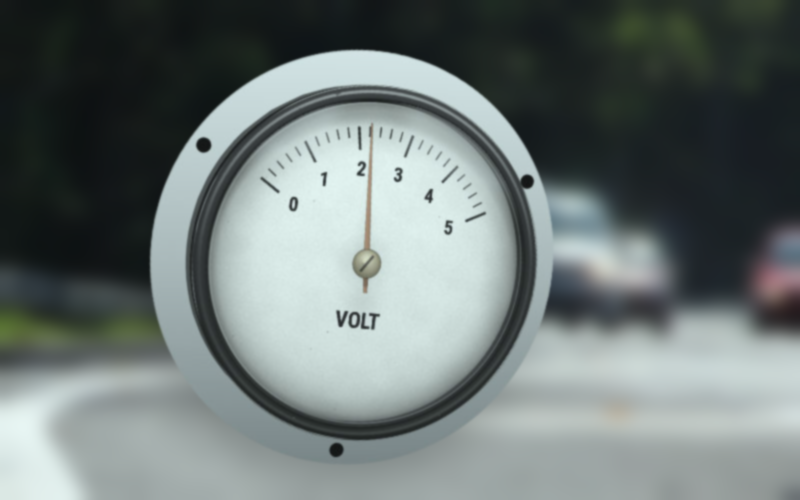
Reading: 2.2 V
